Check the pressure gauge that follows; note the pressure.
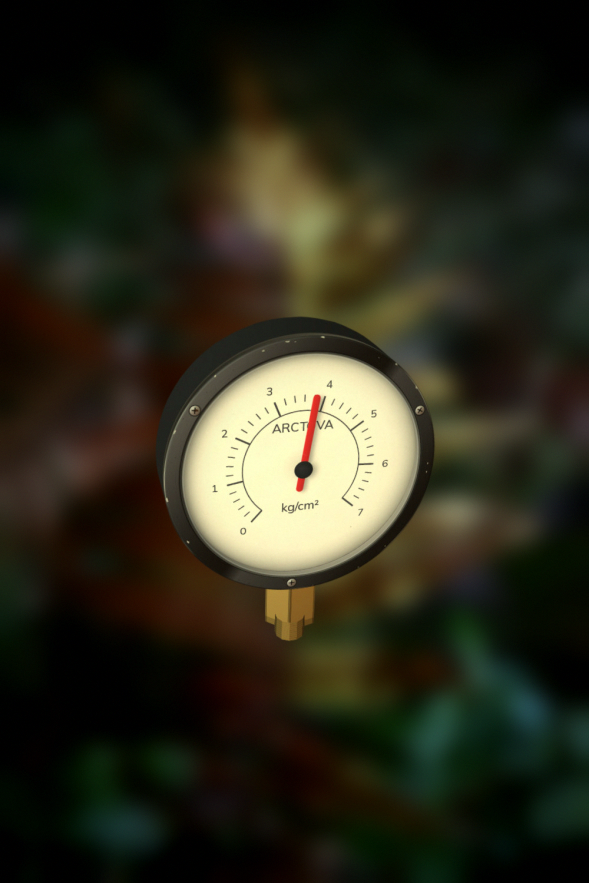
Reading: 3.8 kg/cm²
